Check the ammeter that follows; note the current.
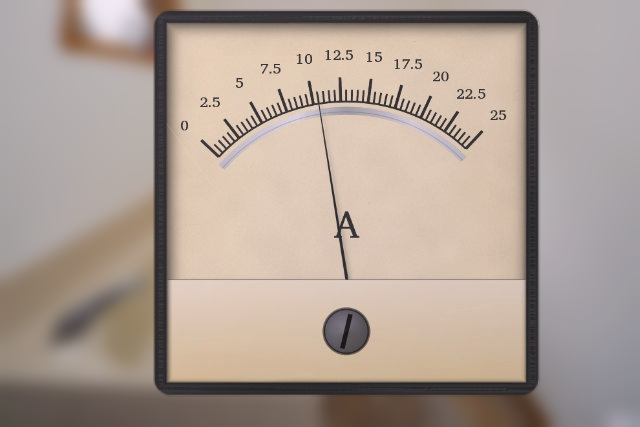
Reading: 10.5 A
